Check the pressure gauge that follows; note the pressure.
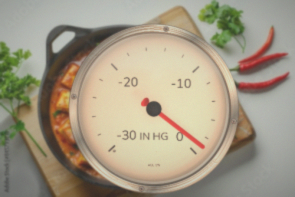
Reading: -1 inHg
